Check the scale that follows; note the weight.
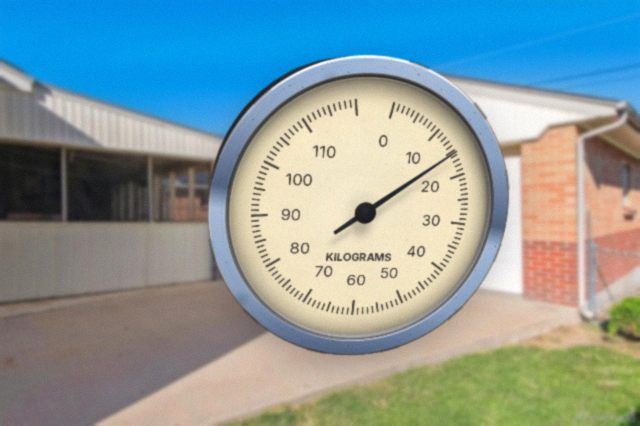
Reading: 15 kg
